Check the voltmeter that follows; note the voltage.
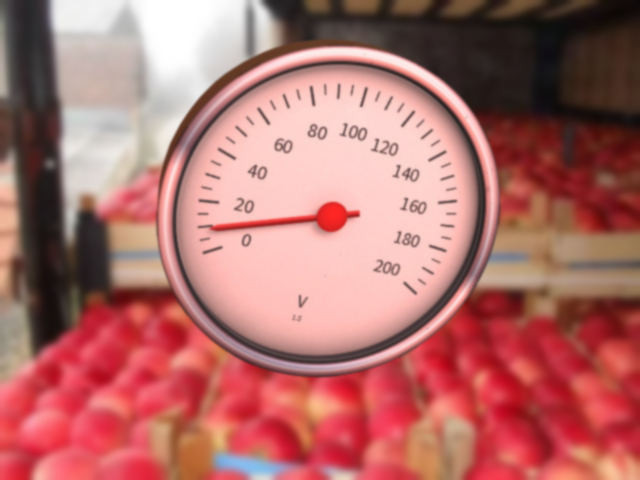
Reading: 10 V
